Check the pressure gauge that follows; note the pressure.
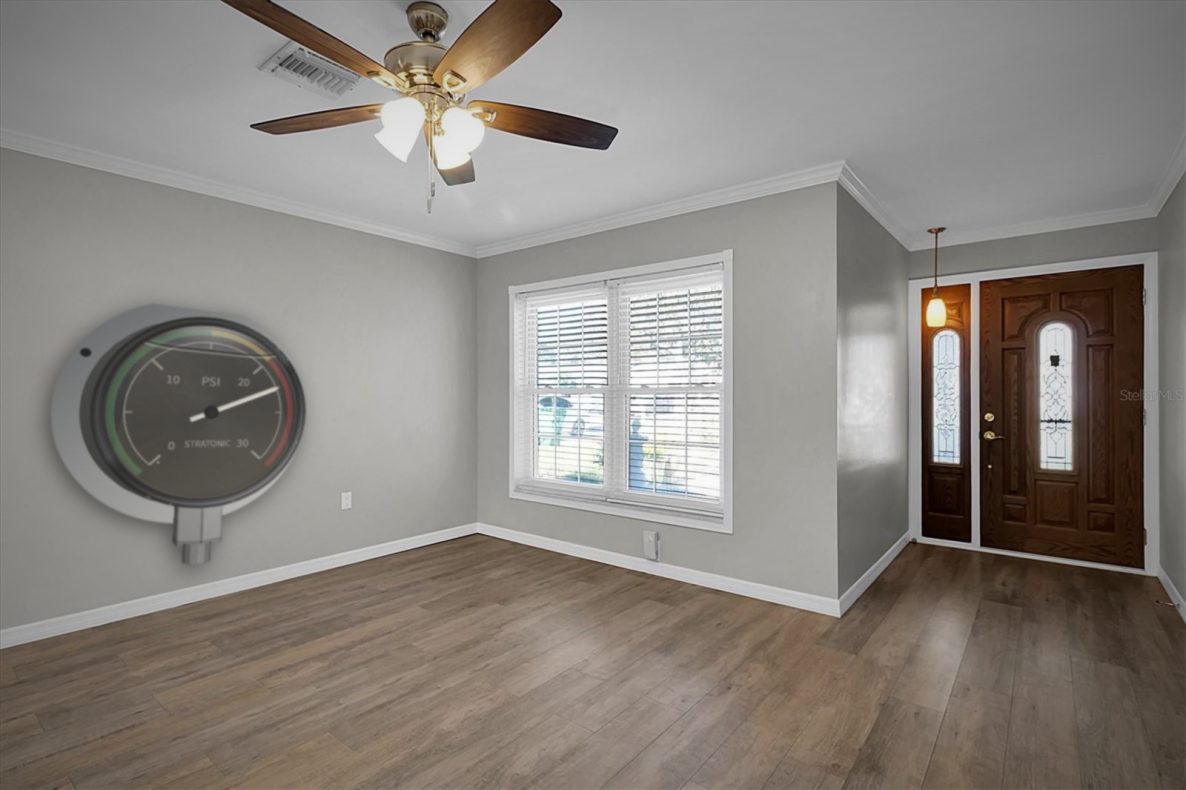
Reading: 22.5 psi
